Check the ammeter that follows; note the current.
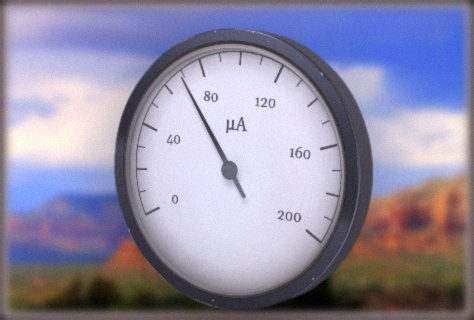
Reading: 70 µA
